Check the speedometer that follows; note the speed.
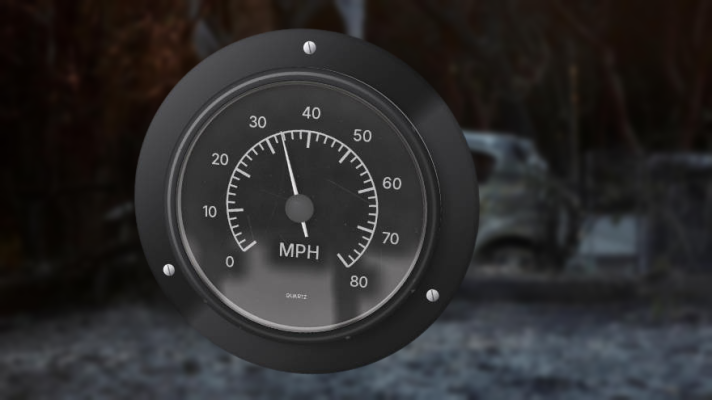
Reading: 34 mph
